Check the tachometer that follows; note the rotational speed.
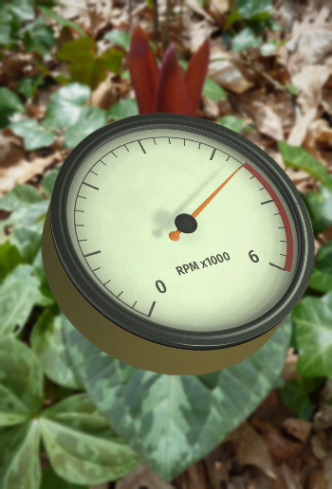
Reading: 4400 rpm
